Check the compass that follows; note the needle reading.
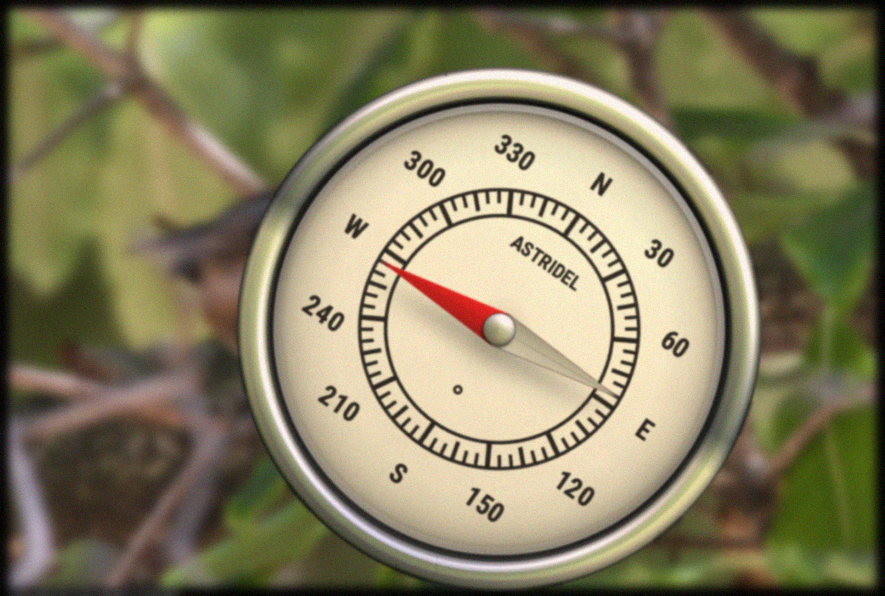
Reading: 265 °
